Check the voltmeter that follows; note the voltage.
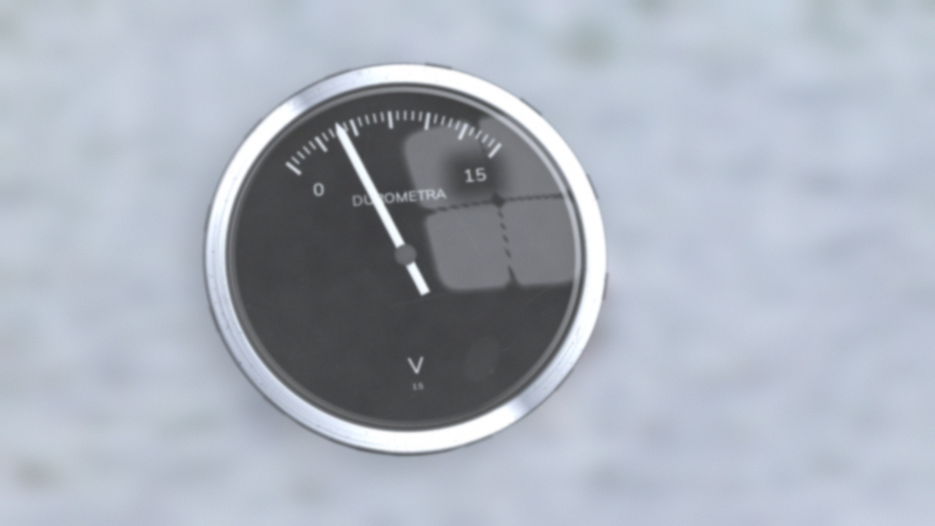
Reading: 4 V
